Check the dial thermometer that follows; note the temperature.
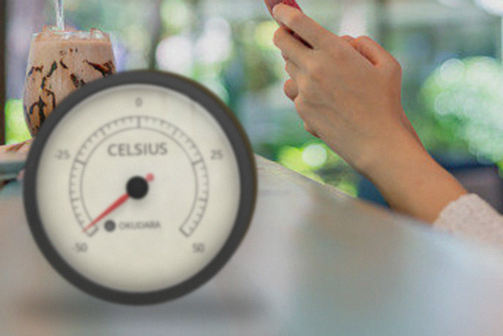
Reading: -47.5 °C
